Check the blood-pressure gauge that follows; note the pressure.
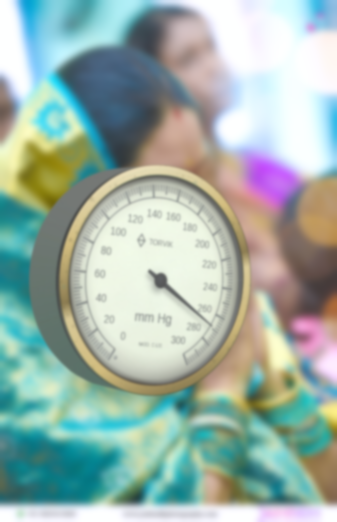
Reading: 270 mmHg
